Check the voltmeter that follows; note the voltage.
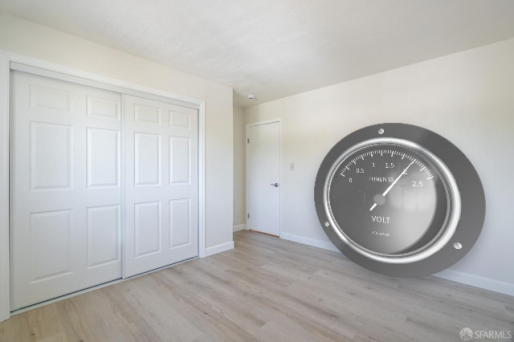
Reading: 2 V
